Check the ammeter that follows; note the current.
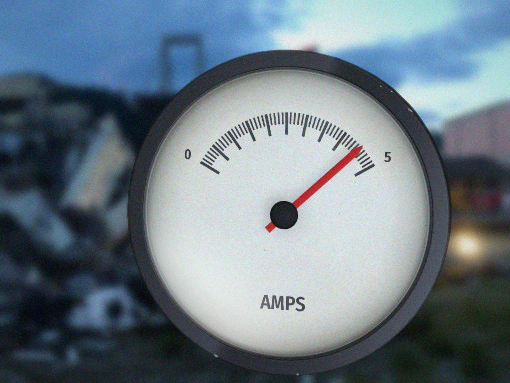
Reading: 4.5 A
